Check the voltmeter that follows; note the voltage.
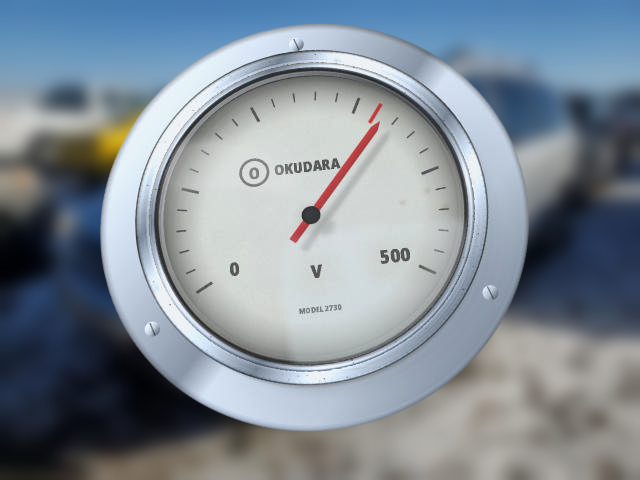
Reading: 330 V
